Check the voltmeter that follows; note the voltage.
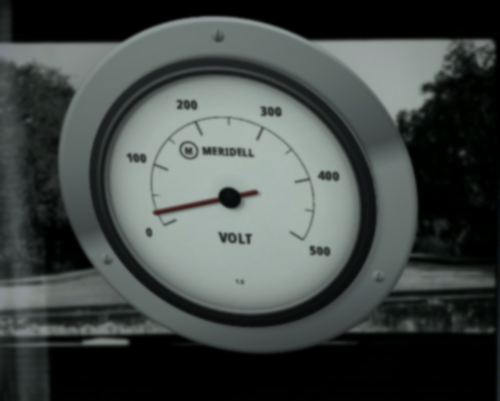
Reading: 25 V
